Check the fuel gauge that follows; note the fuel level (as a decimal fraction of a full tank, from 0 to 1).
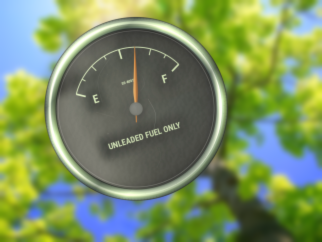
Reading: 0.625
